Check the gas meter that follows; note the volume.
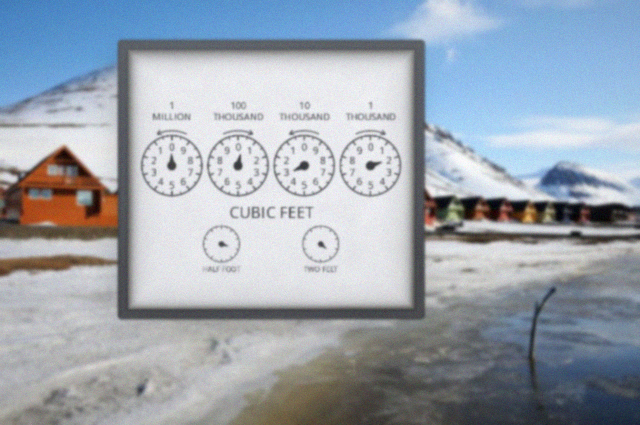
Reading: 3200 ft³
